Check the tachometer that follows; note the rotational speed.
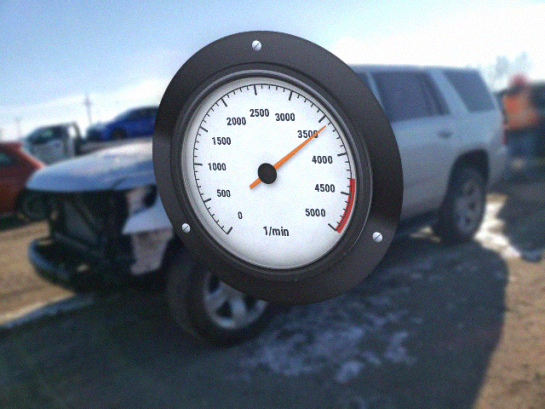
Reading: 3600 rpm
